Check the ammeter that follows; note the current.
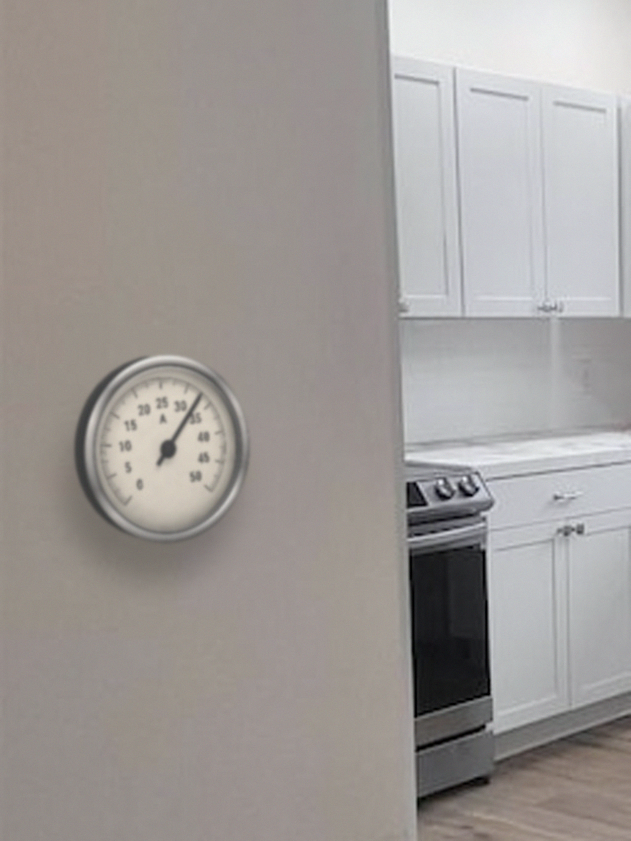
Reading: 32.5 A
